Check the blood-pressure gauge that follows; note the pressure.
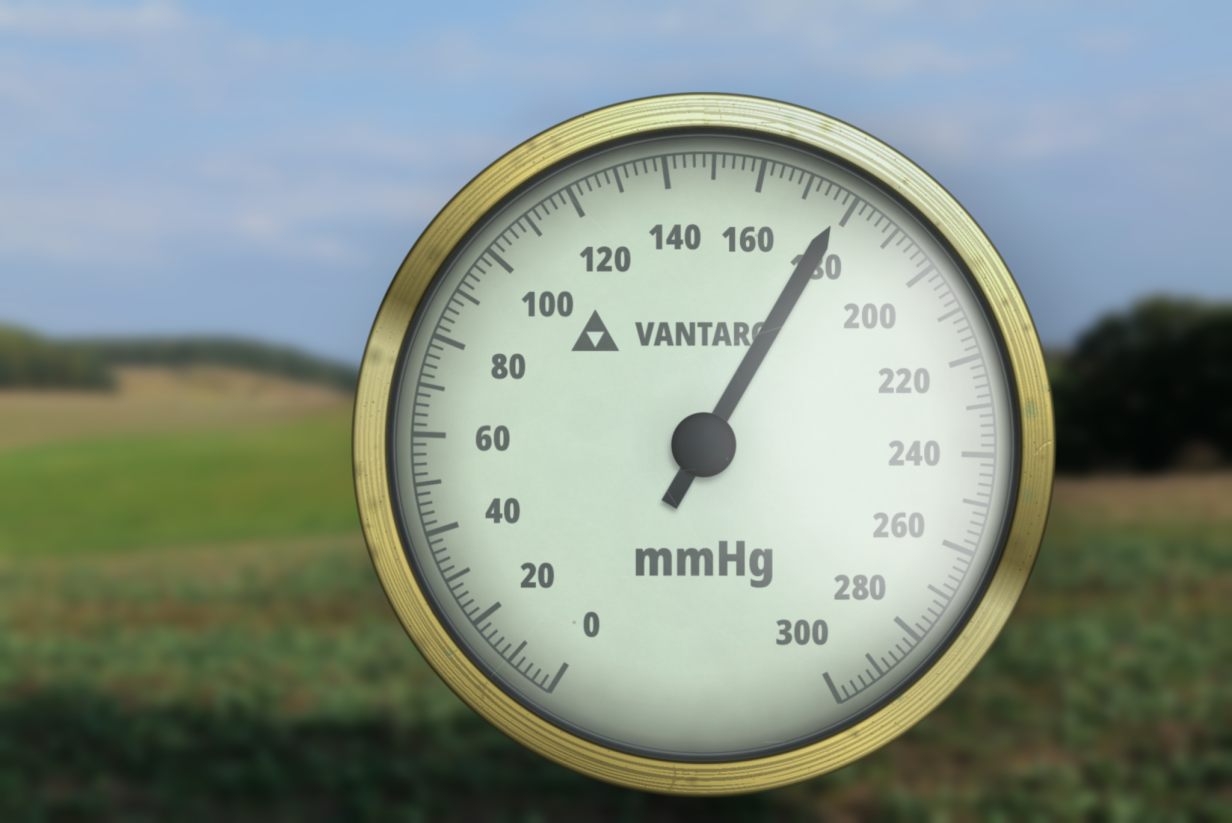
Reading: 178 mmHg
